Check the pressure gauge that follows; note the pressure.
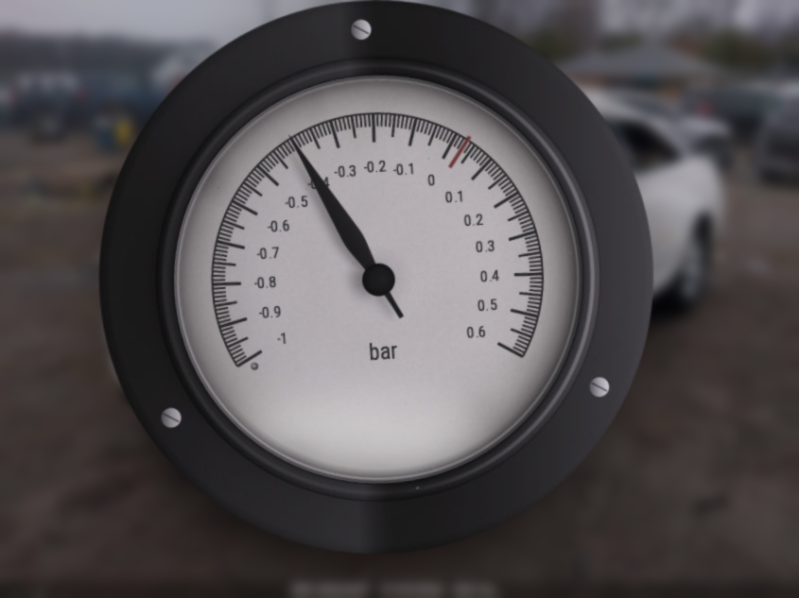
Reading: -0.4 bar
